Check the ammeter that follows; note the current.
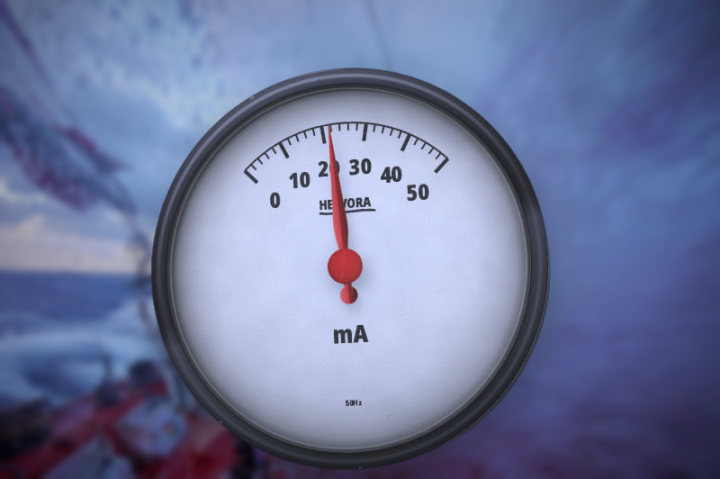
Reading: 22 mA
